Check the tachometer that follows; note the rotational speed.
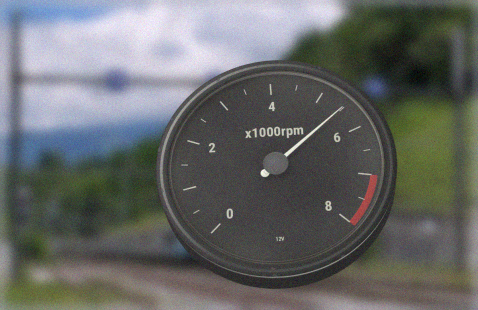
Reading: 5500 rpm
